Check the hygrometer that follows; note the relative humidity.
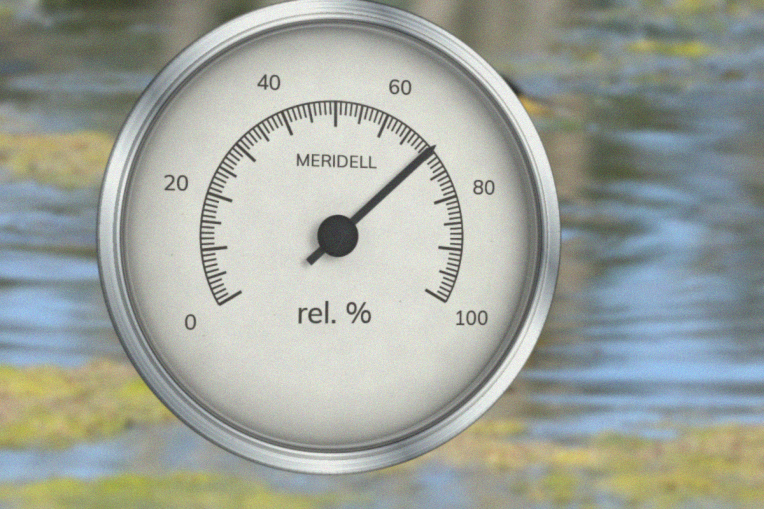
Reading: 70 %
